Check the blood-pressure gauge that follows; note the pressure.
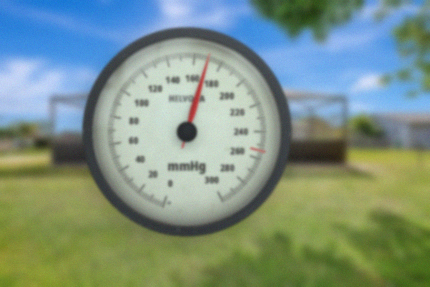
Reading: 170 mmHg
